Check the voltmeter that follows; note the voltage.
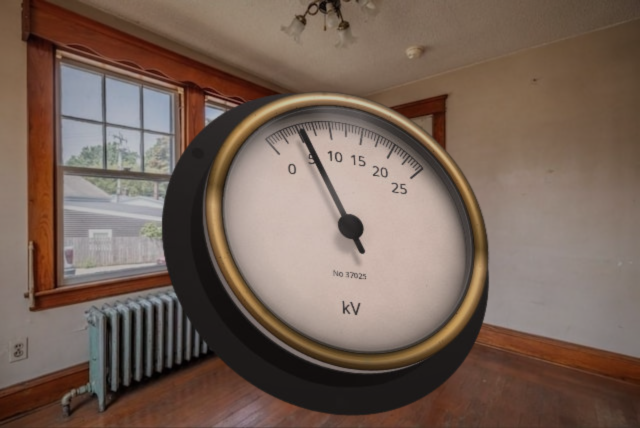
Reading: 5 kV
